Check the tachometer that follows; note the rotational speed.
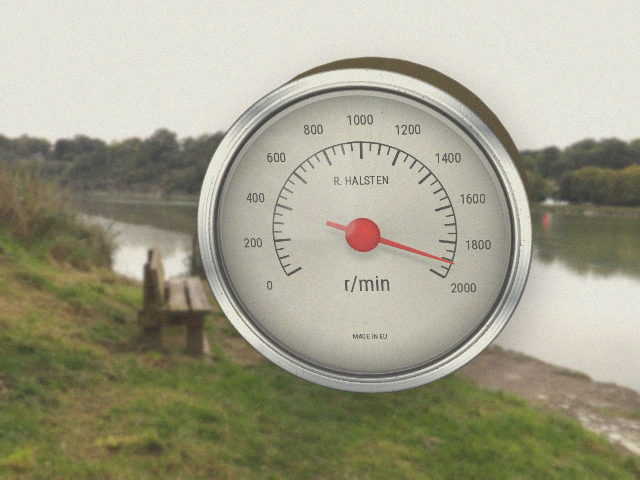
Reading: 1900 rpm
